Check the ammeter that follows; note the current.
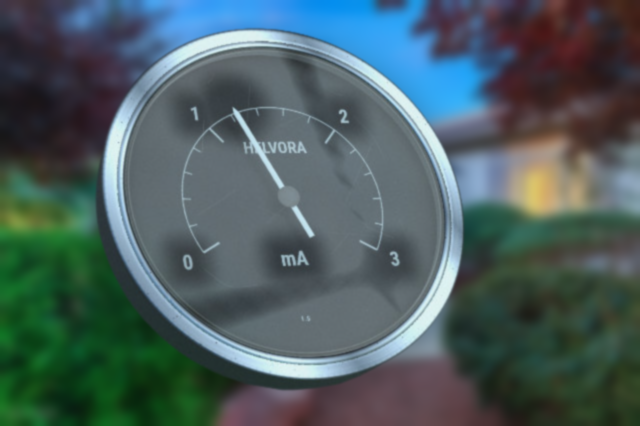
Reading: 1.2 mA
